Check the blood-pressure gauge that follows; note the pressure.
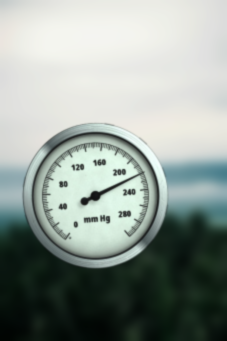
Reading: 220 mmHg
